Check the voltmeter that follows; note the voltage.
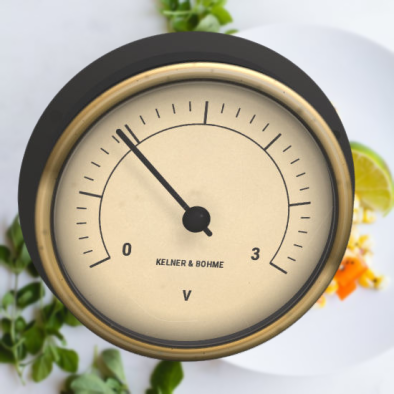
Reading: 0.95 V
